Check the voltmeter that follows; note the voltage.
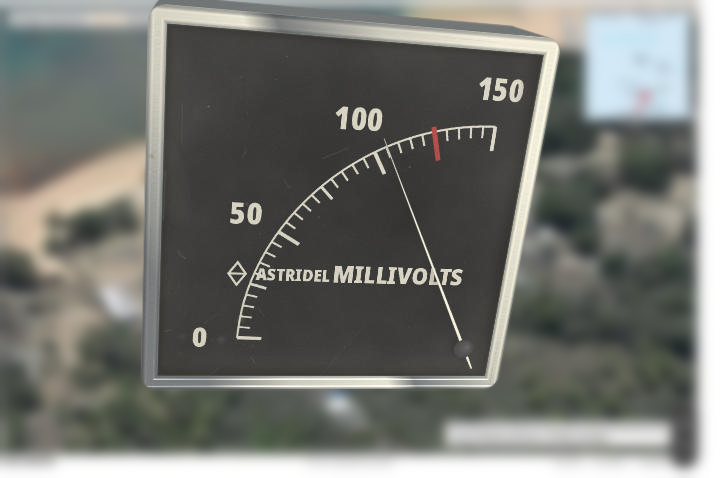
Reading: 105 mV
